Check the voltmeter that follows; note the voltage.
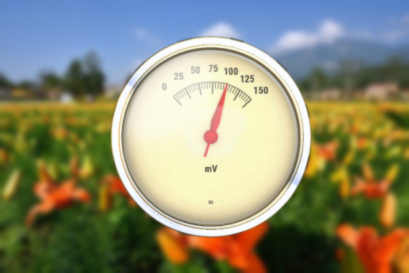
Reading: 100 mV
